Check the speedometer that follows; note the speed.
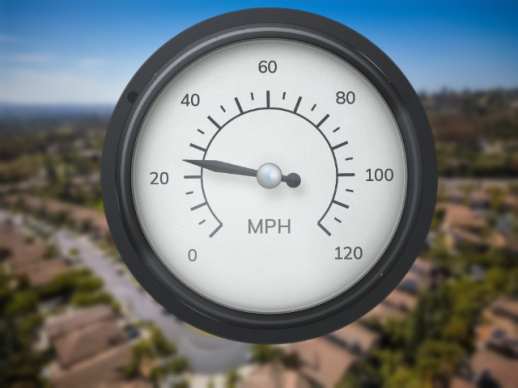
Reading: 25 mph
